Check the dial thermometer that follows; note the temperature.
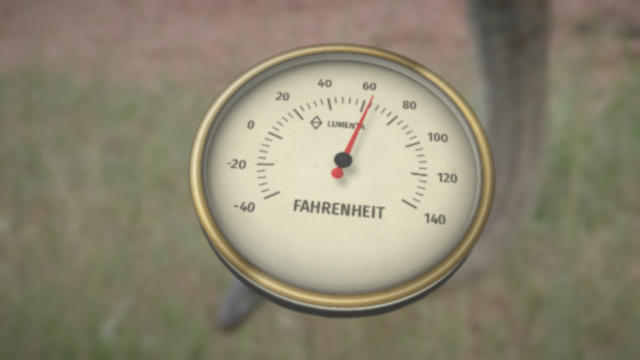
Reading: 64 °F
